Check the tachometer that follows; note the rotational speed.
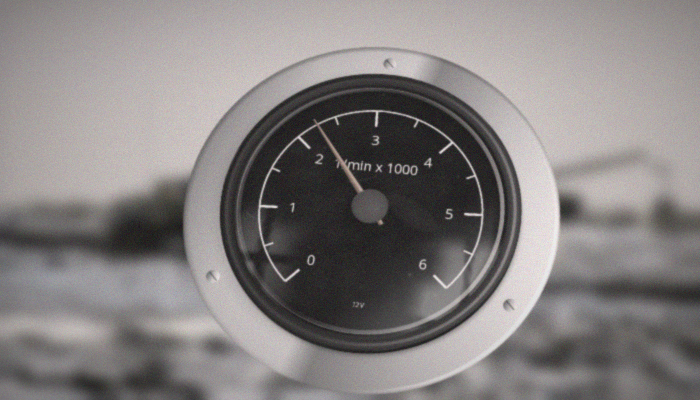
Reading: 2250 rpm
